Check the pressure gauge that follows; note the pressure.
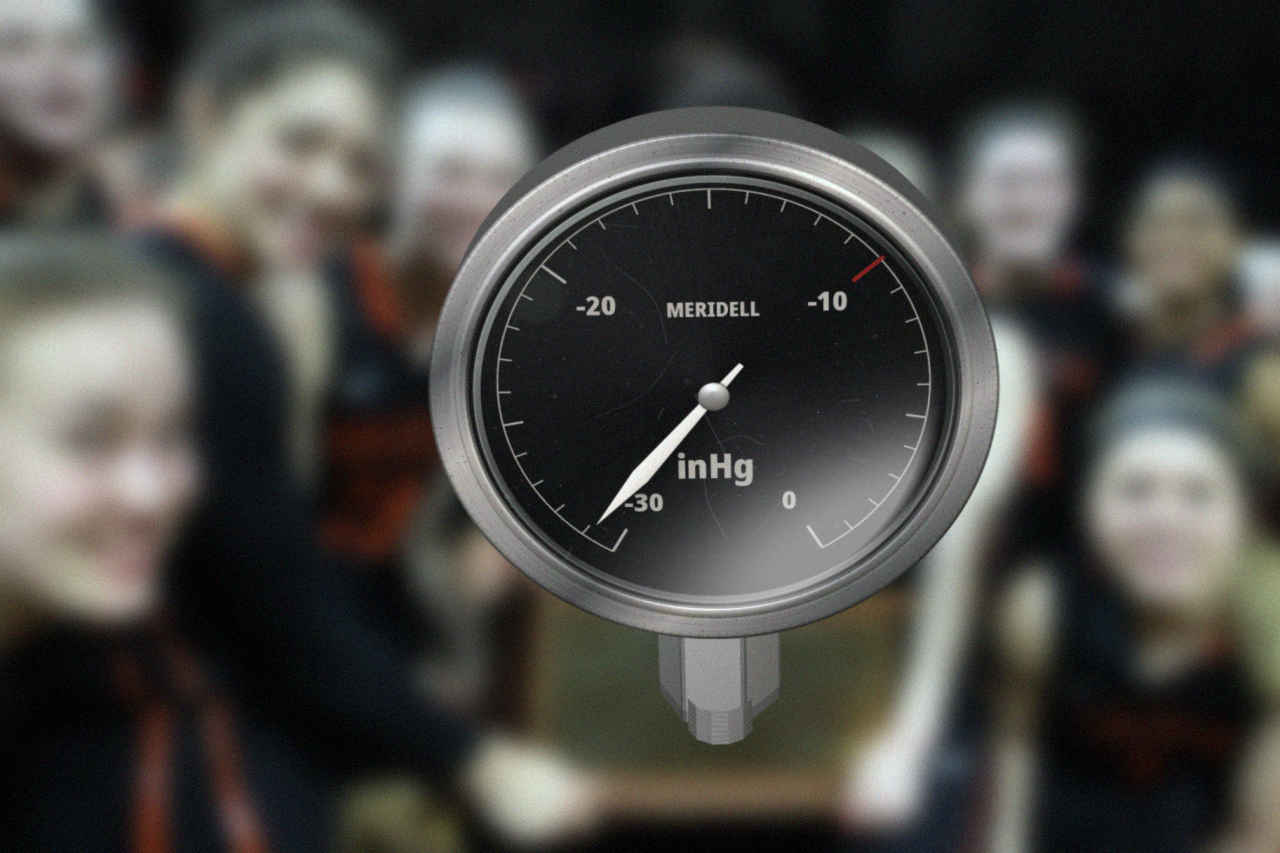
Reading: -29 inHg
